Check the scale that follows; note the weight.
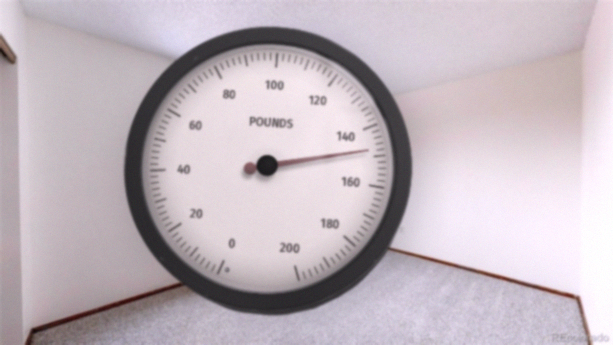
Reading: 148 lb
